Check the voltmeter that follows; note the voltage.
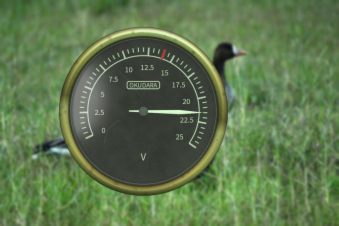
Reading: 21.5 V
